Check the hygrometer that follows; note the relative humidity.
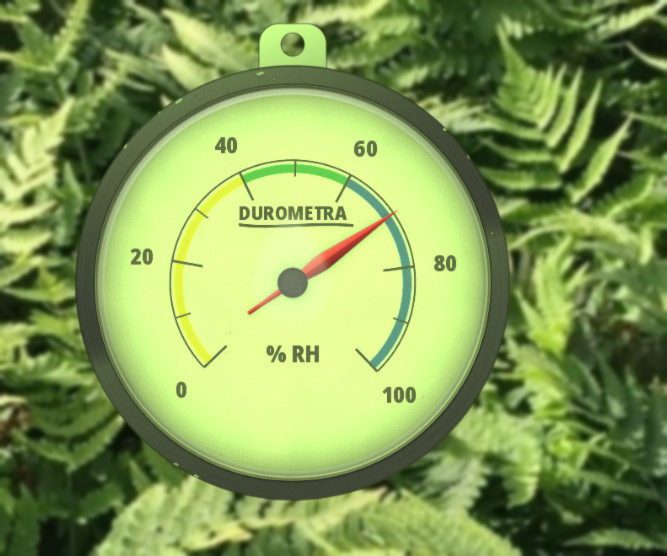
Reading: 70 %
